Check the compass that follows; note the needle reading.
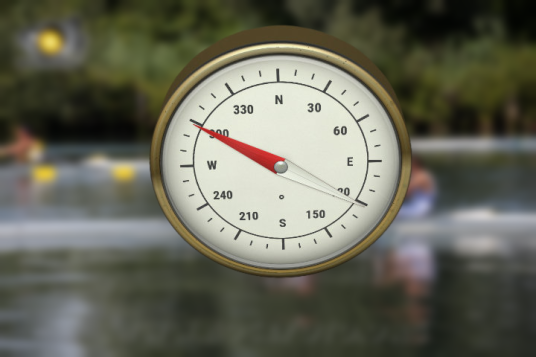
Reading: 300 °
